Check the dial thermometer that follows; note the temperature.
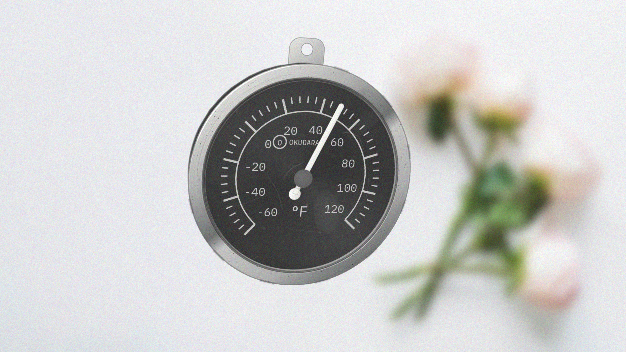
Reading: 48 °F
